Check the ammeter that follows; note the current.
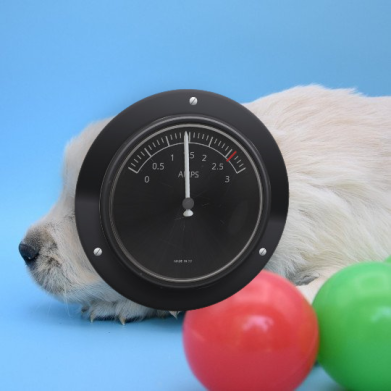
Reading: 1.4 A
